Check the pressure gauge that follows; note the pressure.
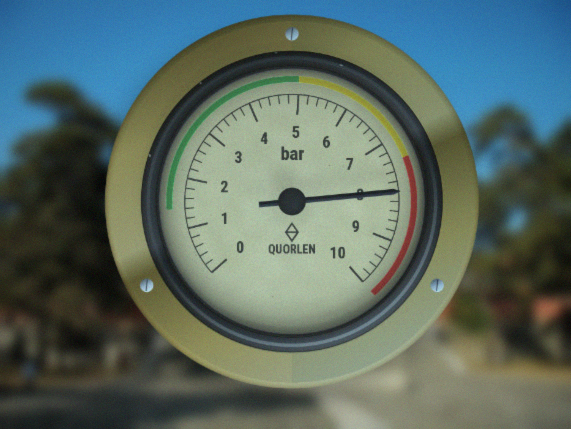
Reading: 8 bar
